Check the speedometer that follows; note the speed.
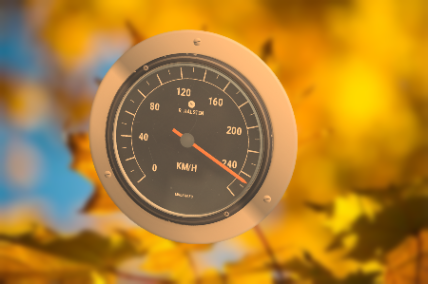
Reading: 245 km/h
